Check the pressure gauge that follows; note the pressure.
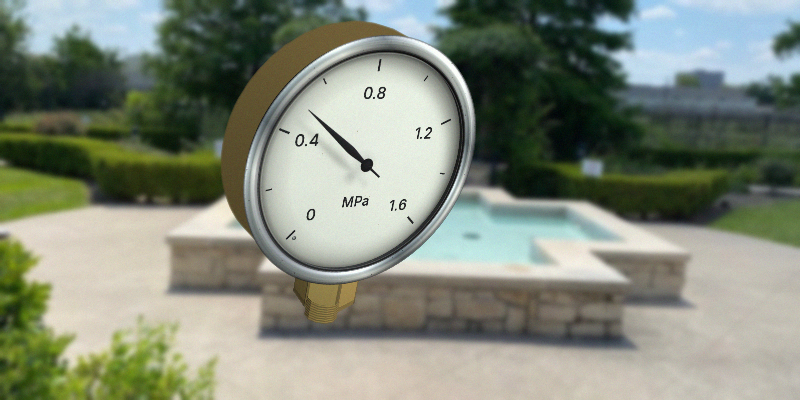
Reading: 0.5 MPa
